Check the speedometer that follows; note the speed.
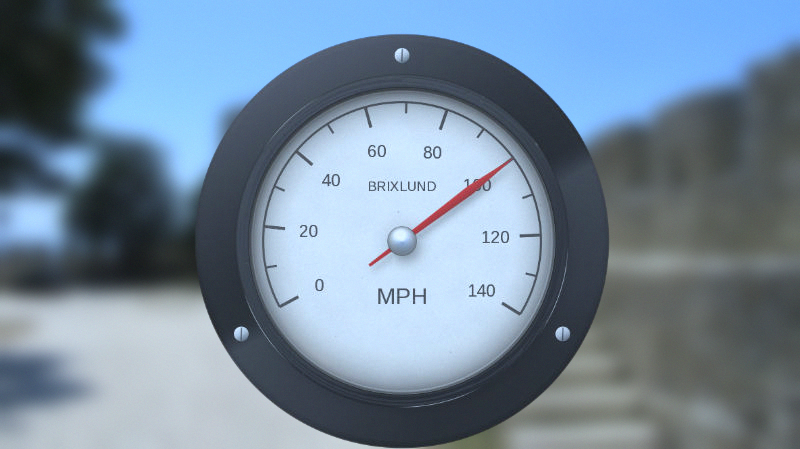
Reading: 100 mph
